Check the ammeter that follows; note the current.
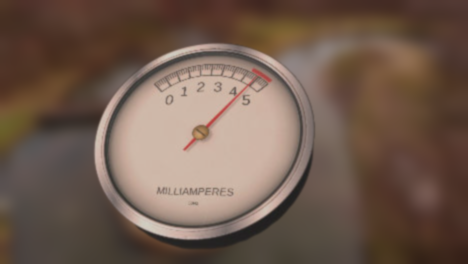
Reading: 4.5 mA
